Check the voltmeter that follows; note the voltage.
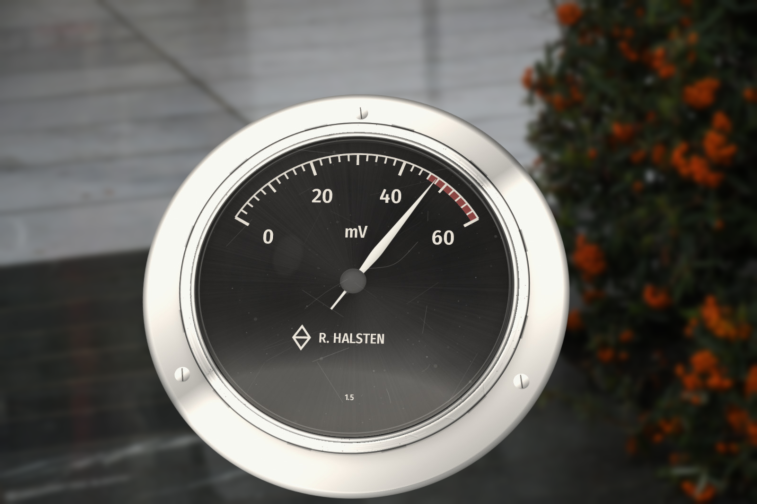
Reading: 48 mV
